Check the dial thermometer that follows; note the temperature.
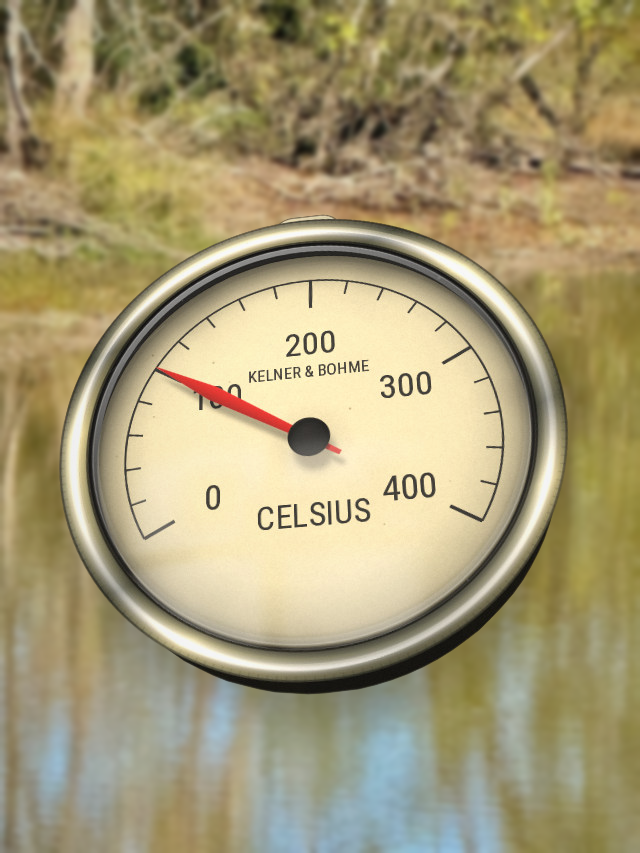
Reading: 100 °C
